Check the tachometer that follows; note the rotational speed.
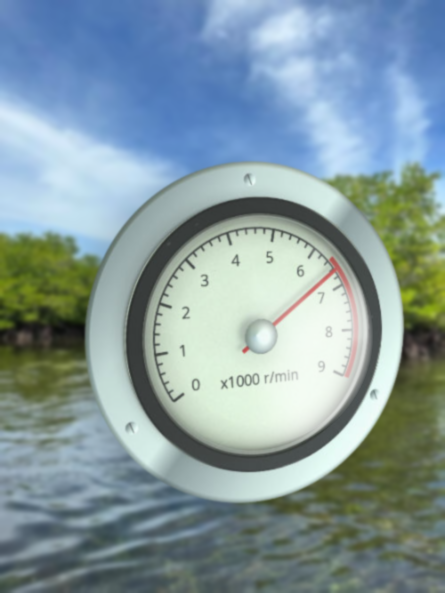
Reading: 6600 rpm
